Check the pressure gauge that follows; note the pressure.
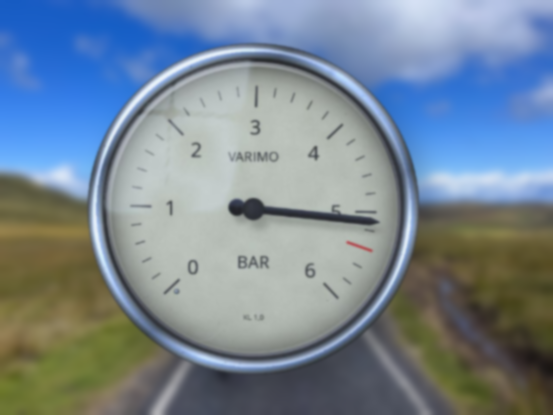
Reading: 5.1 bar
